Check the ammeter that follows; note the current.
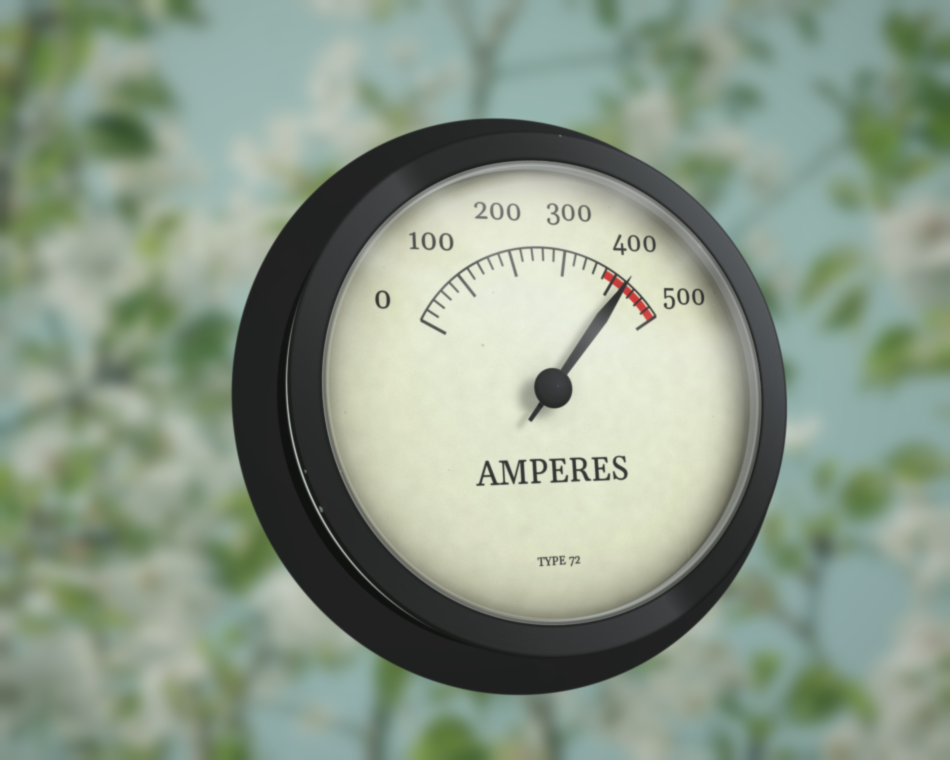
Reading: 420 A
